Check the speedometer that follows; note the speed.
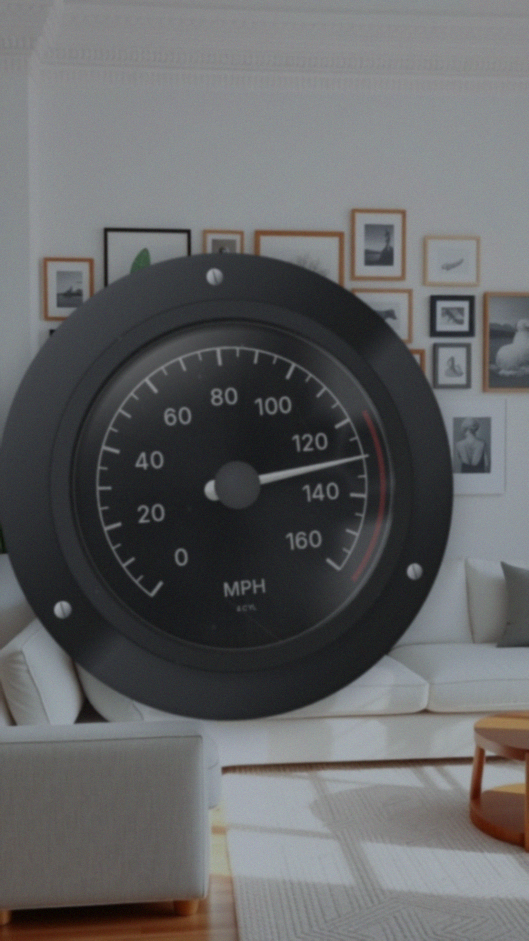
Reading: 130 mph
